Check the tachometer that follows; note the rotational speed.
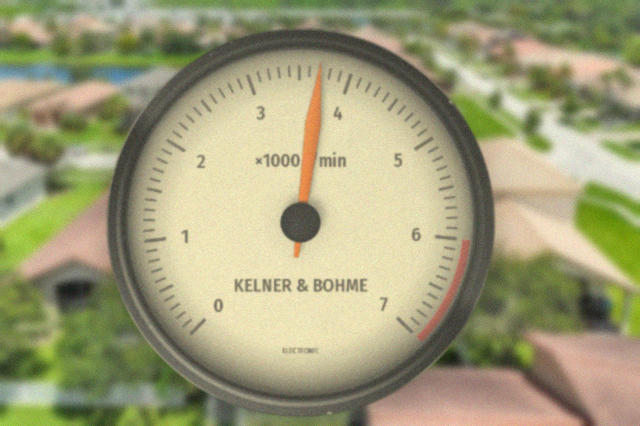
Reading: 3700 rpm
